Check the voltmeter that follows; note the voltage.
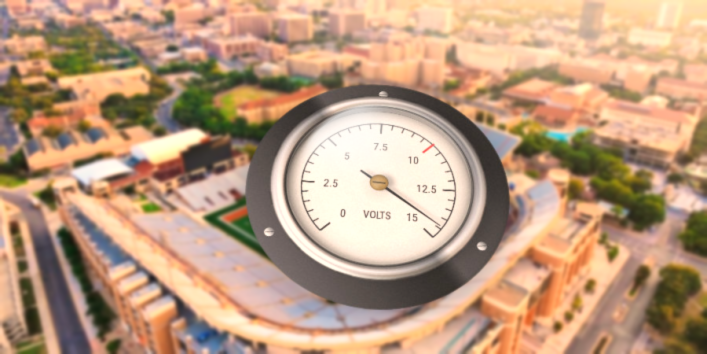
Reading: 14.5 V
